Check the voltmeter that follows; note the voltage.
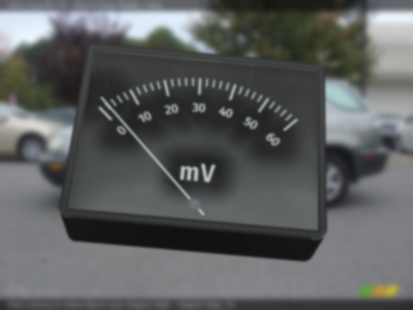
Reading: 2 mV
